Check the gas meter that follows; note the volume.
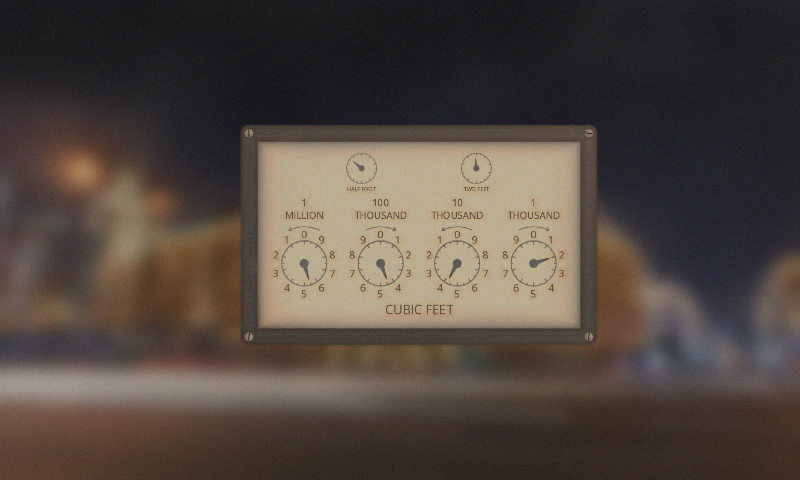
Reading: 544200 ft³
